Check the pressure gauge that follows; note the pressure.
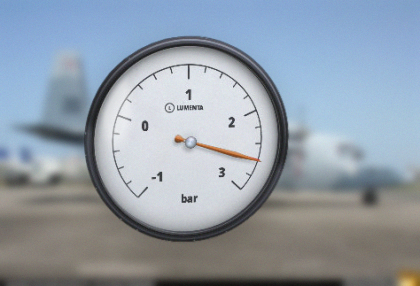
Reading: 2.6 bar
